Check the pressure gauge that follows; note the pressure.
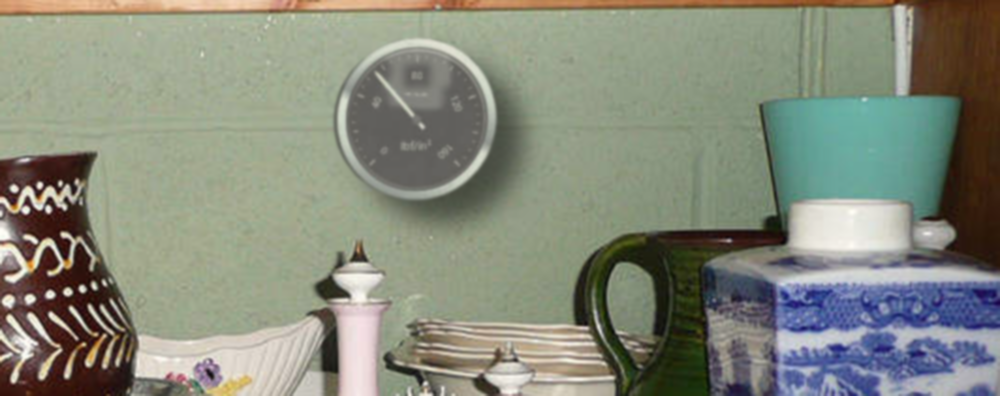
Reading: 55 psi
